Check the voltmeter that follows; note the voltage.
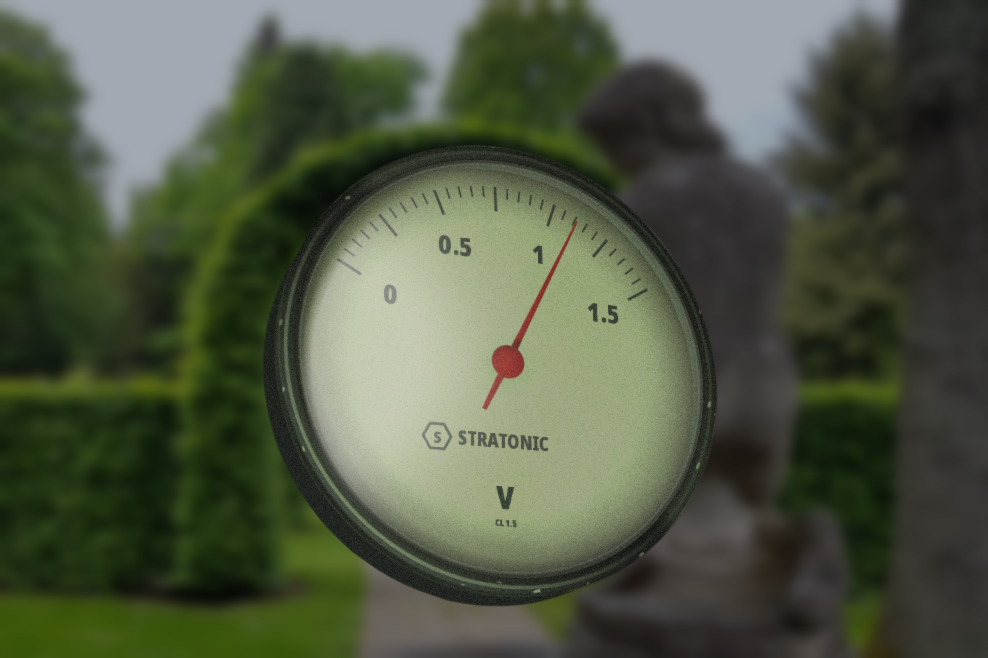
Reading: 1.1 V
